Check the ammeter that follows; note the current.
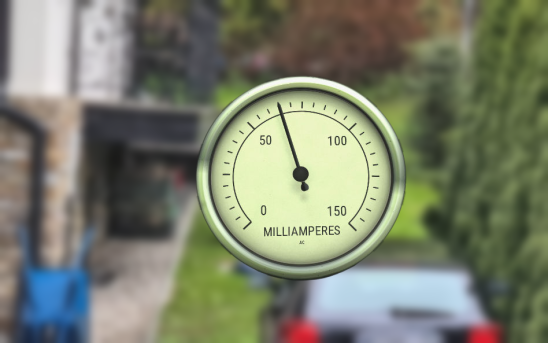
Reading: 65 mA
